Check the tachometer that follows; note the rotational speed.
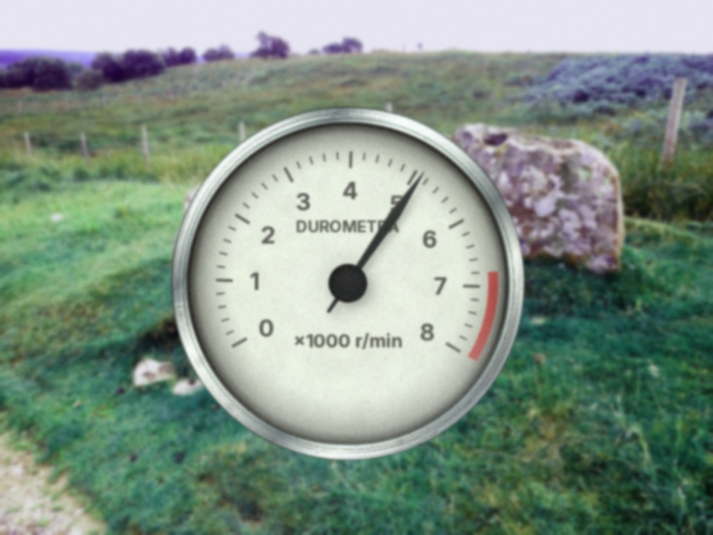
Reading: 5100 rpm
